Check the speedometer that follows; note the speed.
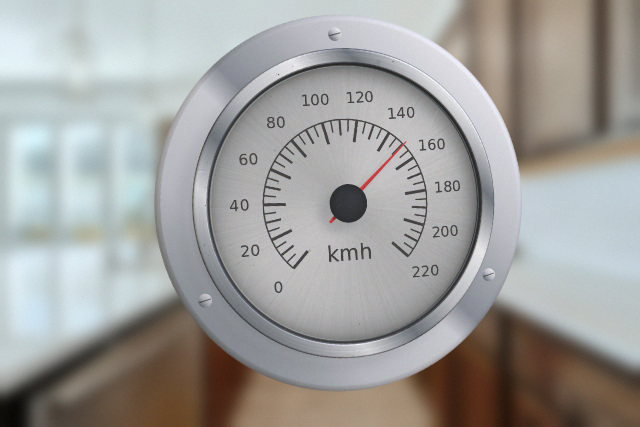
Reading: 150 km/h
